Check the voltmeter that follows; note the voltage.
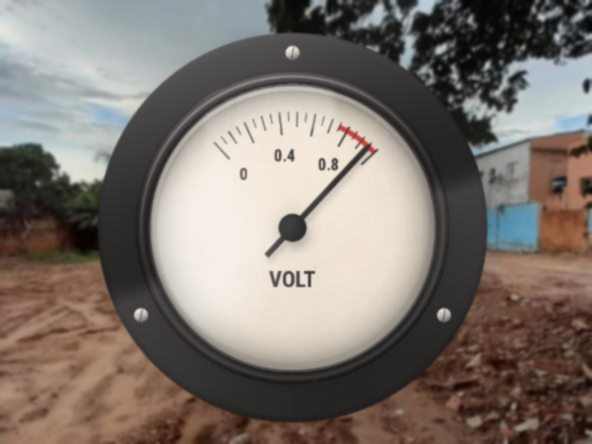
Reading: 0.95 V
